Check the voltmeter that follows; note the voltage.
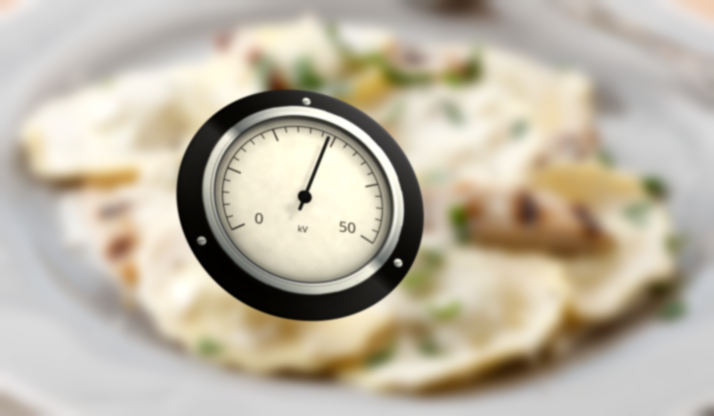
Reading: 29 kV
